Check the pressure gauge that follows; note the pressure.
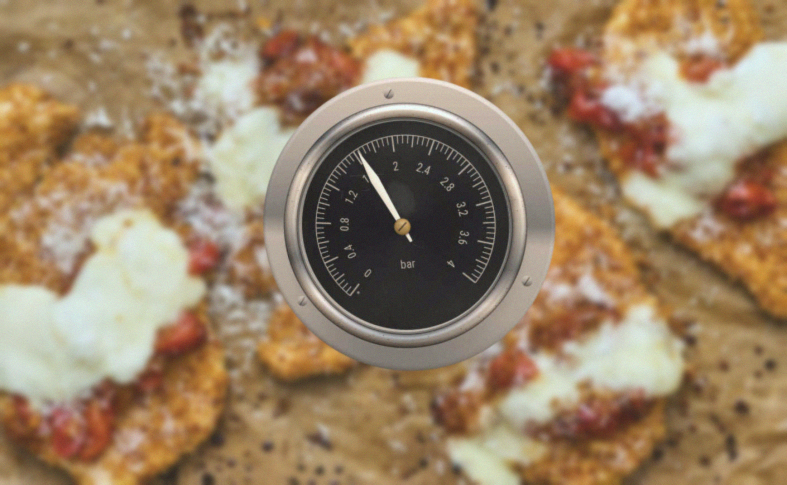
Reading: 1.65 bar
